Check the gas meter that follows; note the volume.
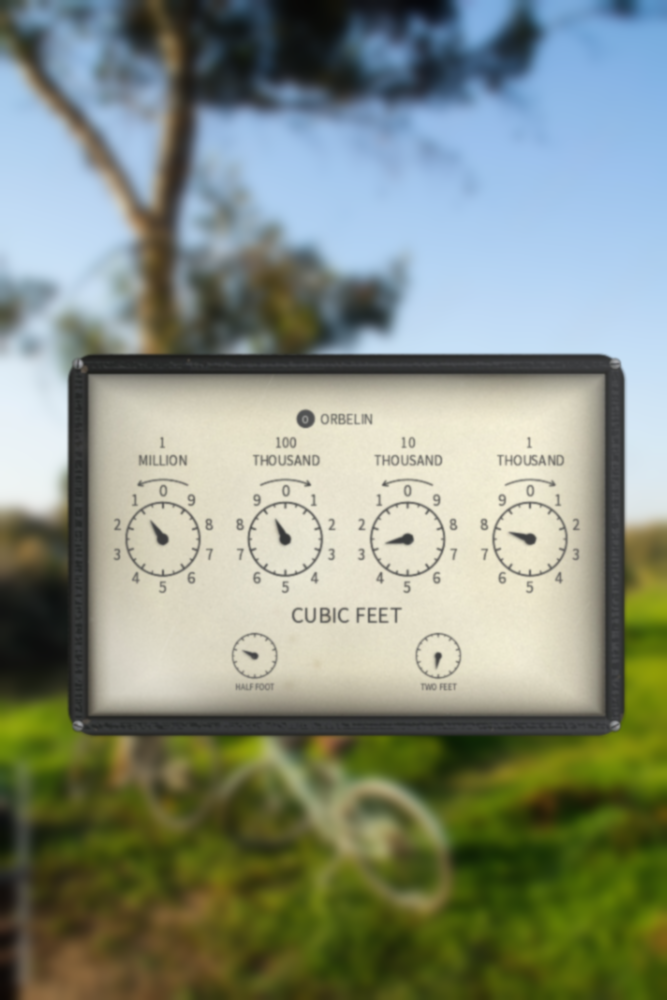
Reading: 92800 ft³
